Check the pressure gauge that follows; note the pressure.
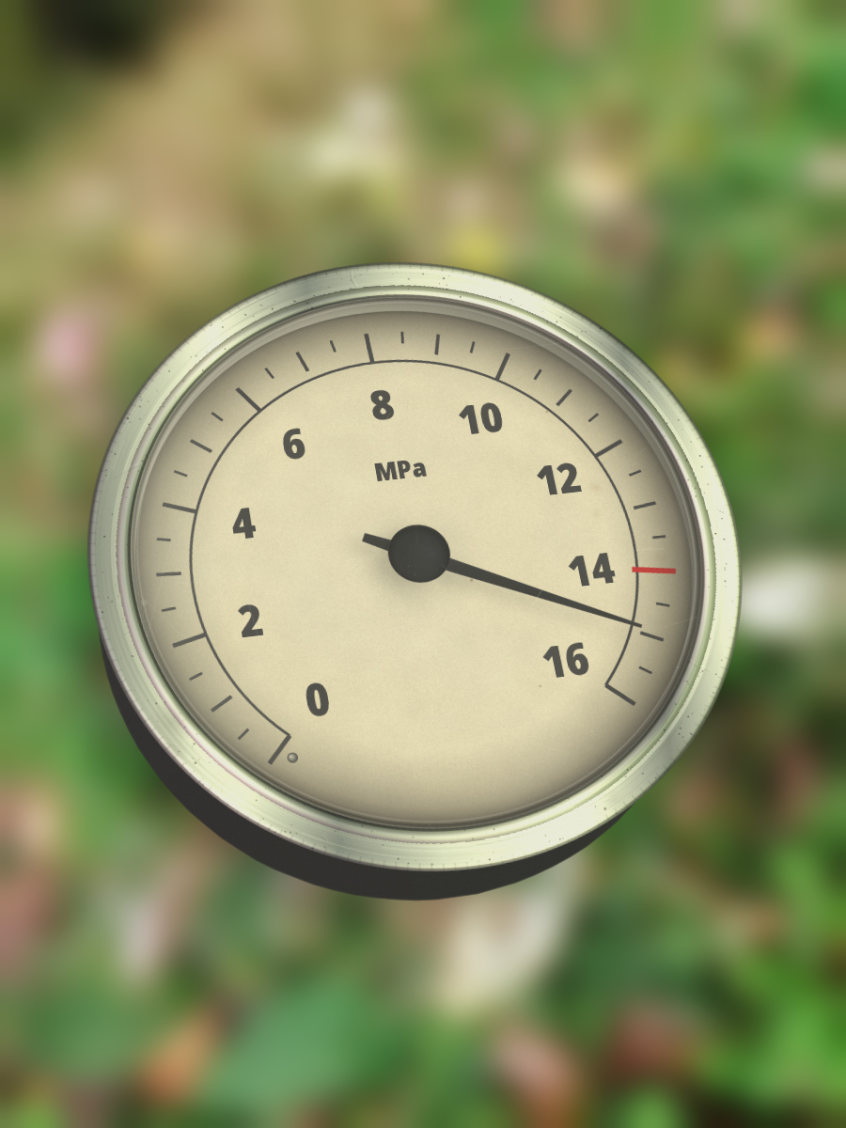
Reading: 15 MPa
